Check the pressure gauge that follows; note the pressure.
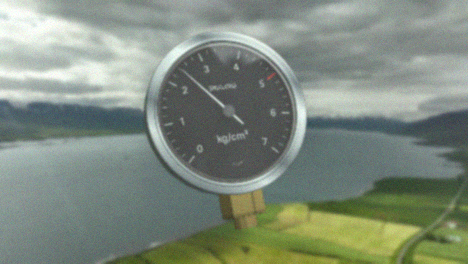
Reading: 2.4 kg/cm²
